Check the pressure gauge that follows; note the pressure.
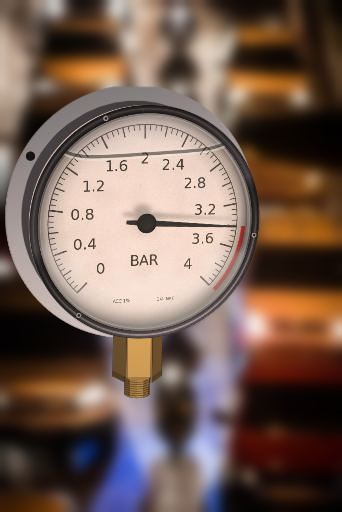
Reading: 3.4 bar
